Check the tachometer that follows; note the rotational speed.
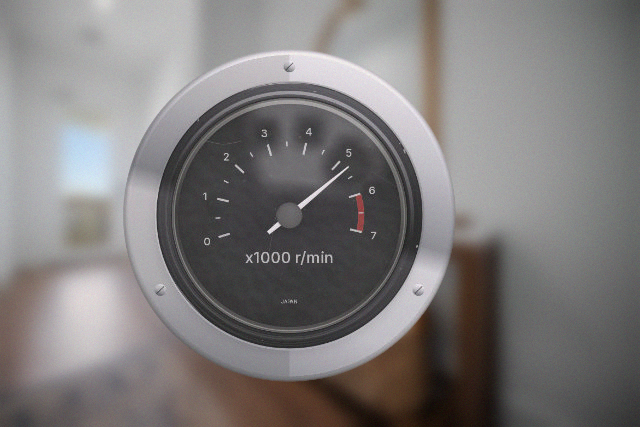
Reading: 5250 rpm
